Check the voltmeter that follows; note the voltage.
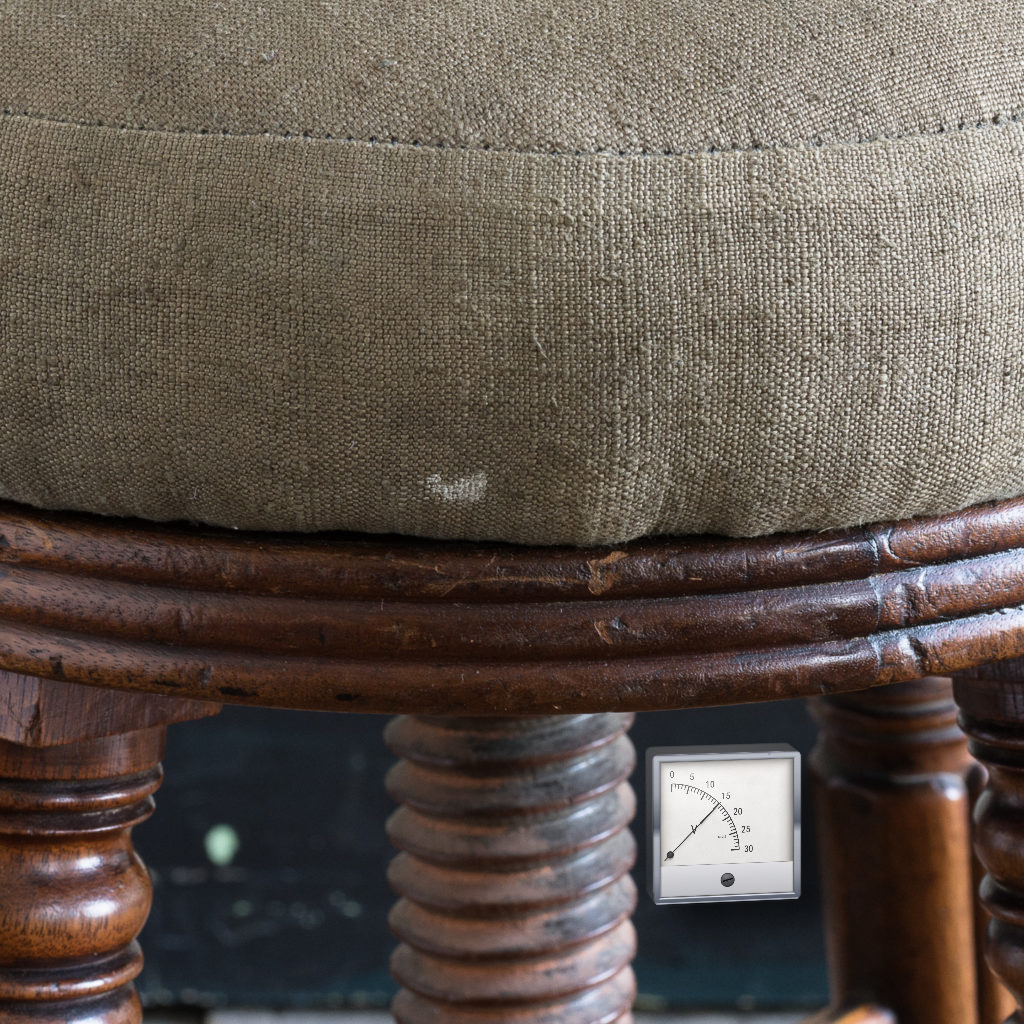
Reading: 15 V
